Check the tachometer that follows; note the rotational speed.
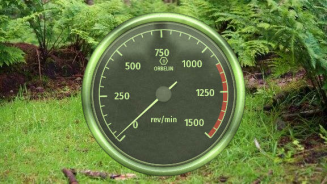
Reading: 25 rpm
